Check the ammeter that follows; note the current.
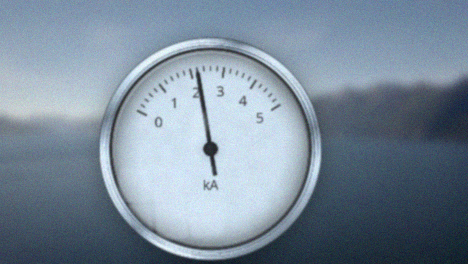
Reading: 2.2 kA
